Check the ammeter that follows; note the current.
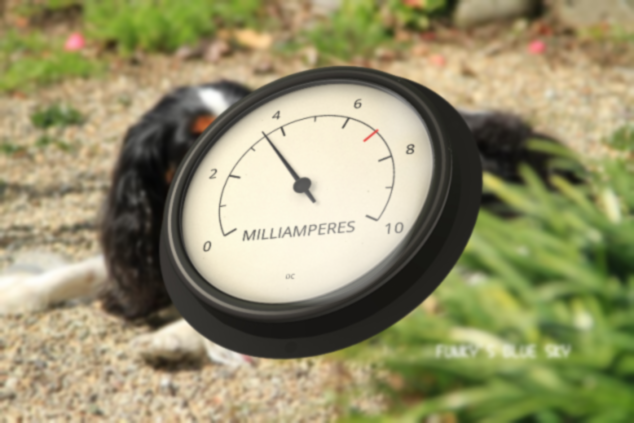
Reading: 3.5 mA
